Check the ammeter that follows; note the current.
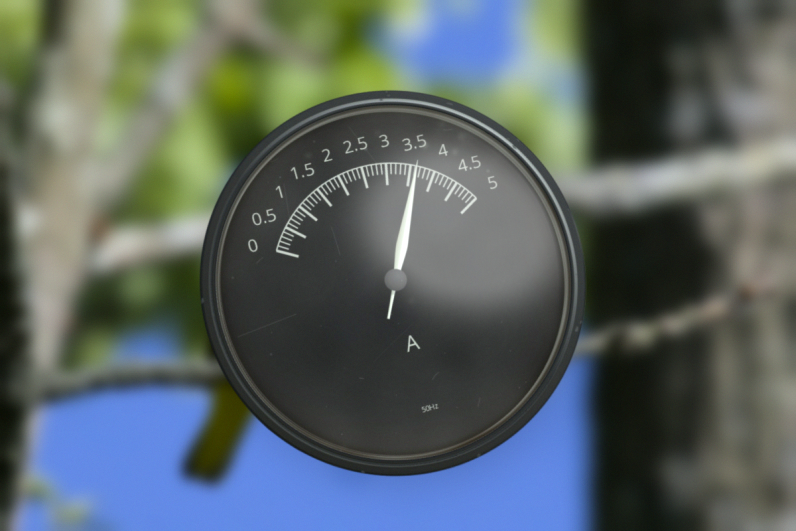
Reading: 3.6 A
